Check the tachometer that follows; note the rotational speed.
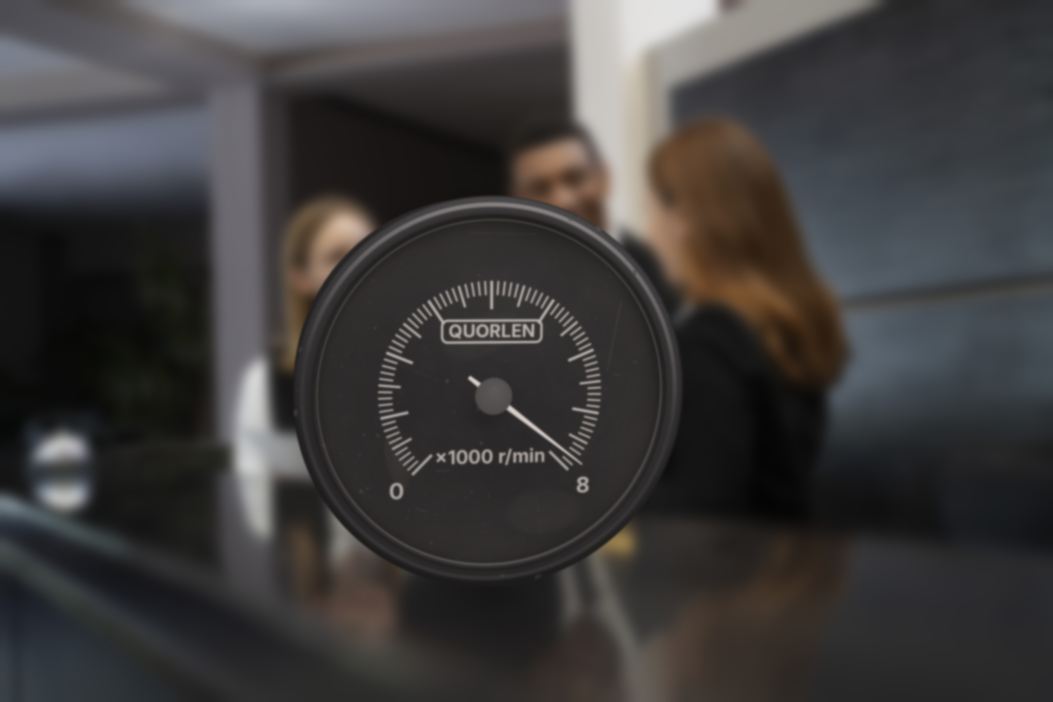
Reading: 7800 rpm
